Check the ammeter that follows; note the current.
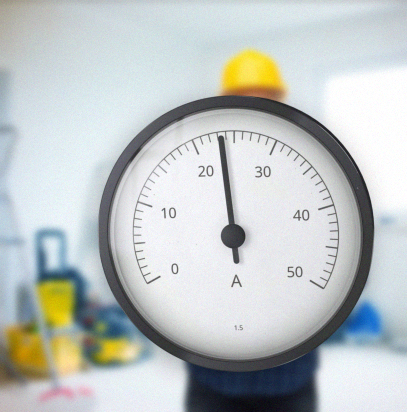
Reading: 23.5 A
